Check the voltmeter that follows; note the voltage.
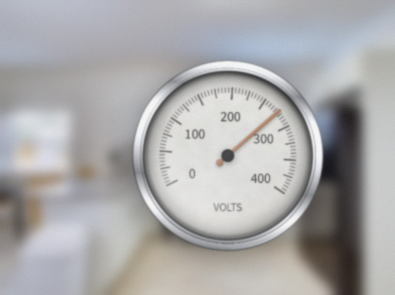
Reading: 275 V
